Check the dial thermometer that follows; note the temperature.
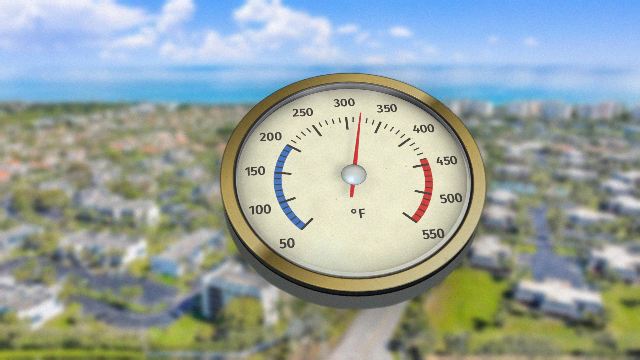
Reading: 320 °F
